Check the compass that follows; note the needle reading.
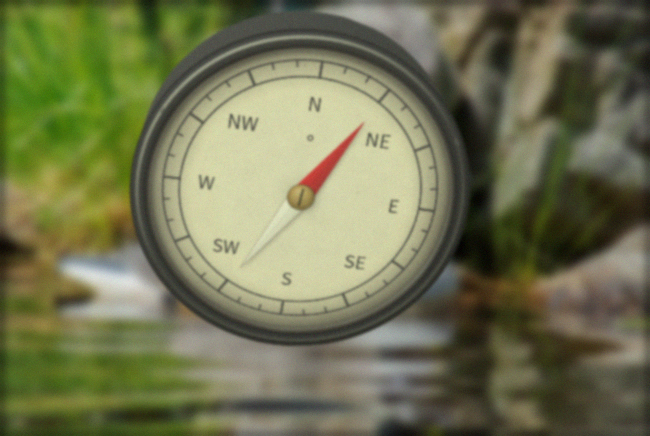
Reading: 30 °
